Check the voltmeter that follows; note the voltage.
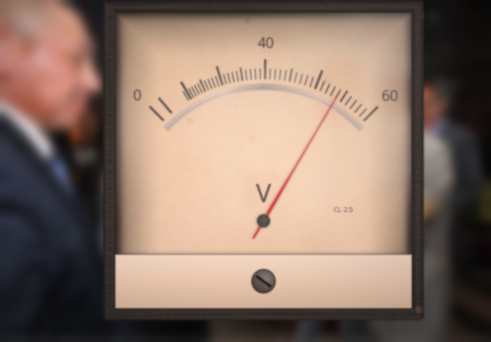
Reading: 54 V
